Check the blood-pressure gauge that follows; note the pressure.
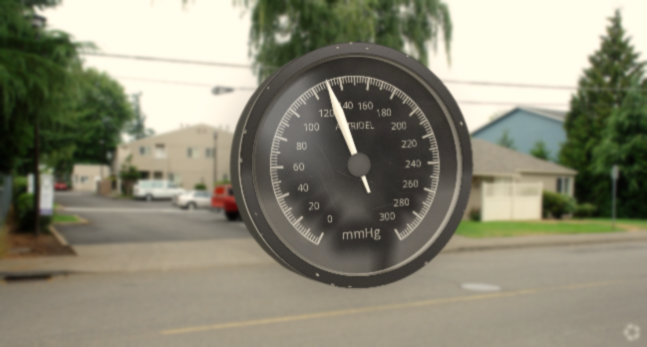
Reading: 130 mmHg
